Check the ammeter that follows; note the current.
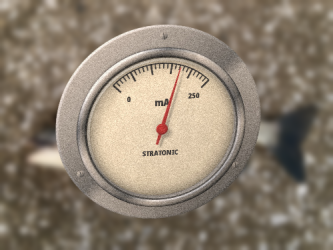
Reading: 170 mA
